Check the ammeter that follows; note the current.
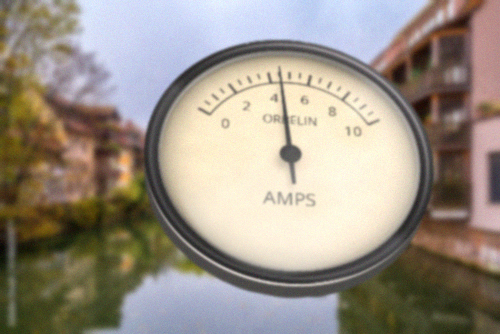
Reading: 4.5 A
